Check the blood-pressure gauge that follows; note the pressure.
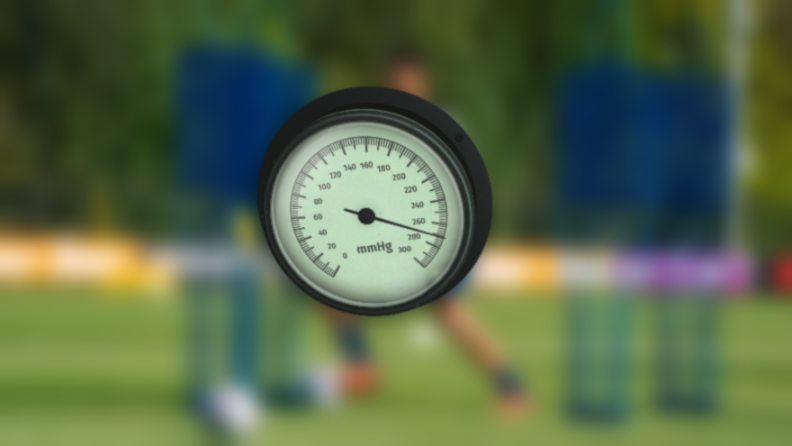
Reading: 270 mmHg
